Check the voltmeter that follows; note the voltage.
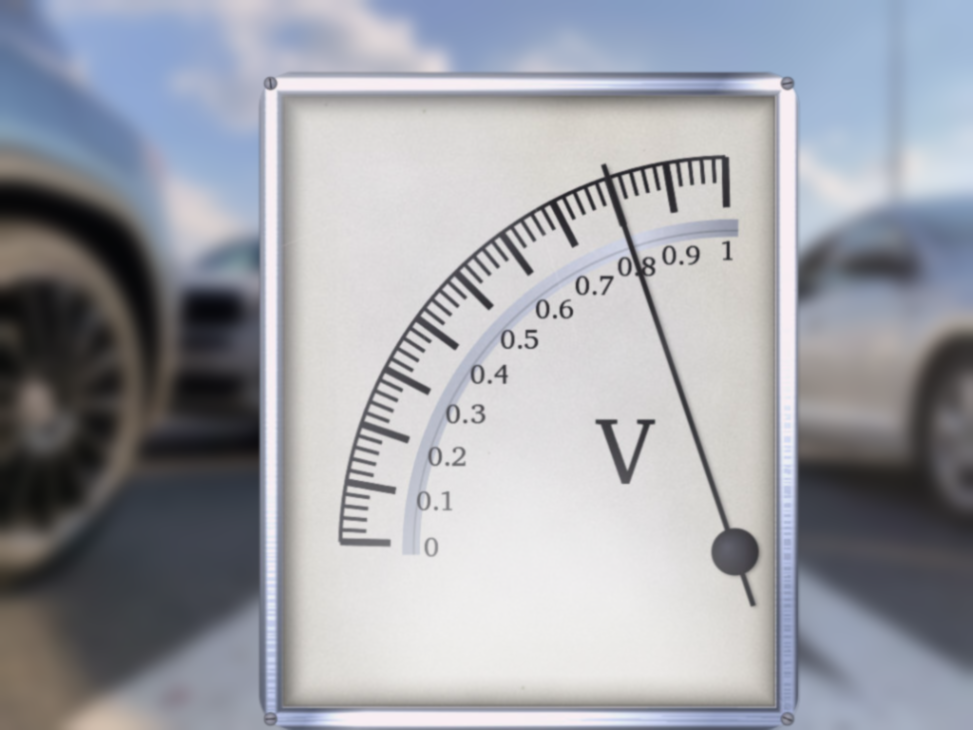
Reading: 0.8 V
